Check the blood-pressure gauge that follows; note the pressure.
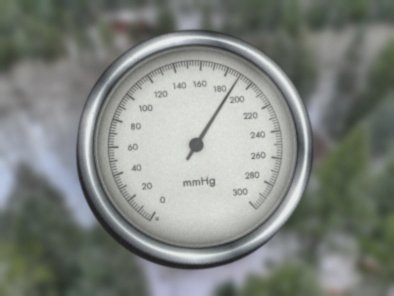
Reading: 190 mmHg
